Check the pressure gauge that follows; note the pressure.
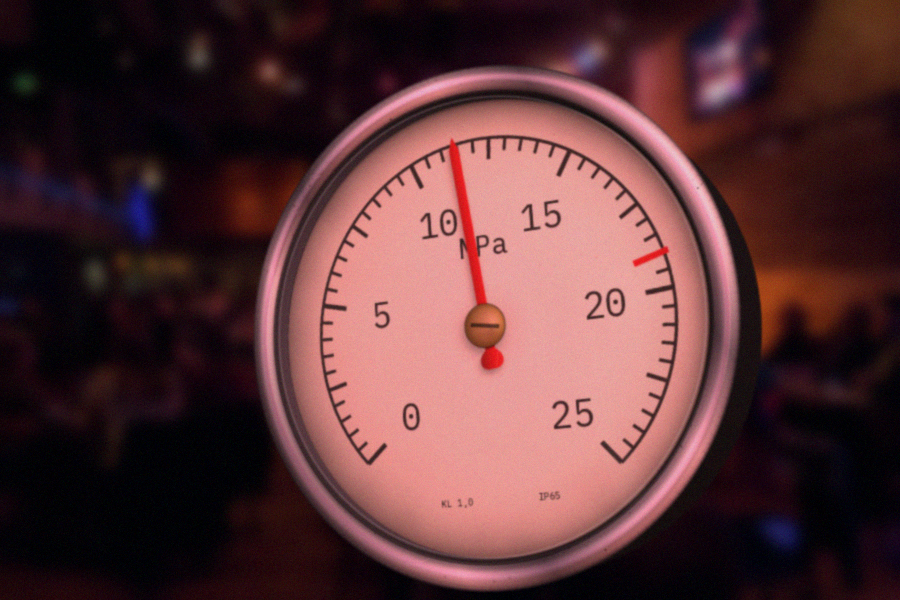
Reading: 11.5 MPa
